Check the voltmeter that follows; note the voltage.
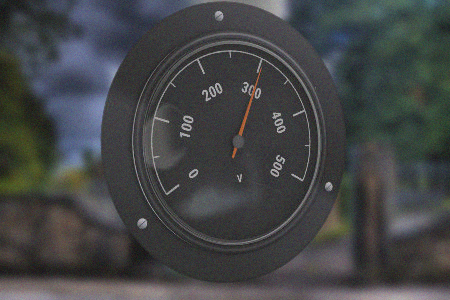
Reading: 300 V
